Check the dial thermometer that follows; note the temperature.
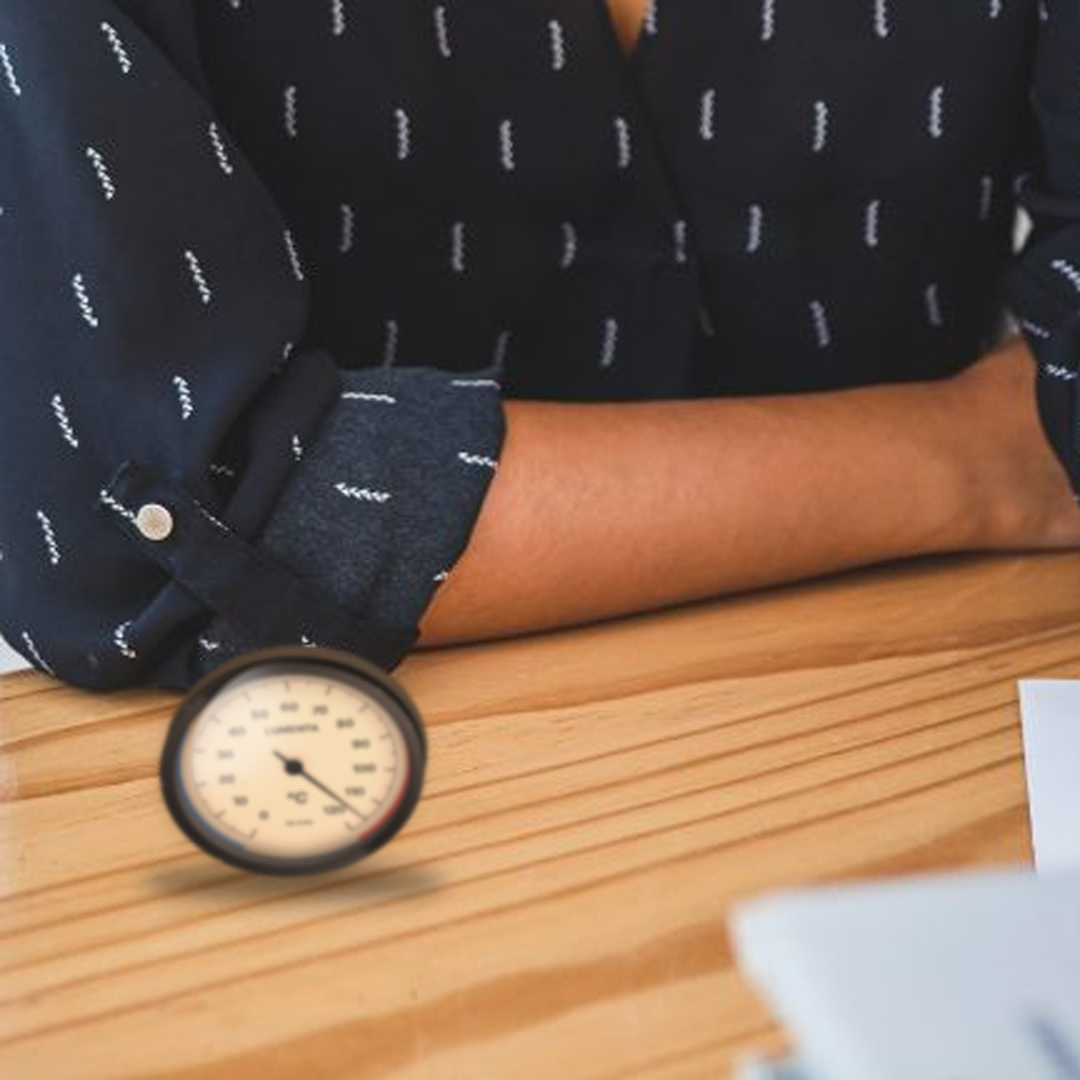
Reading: 115 °C
